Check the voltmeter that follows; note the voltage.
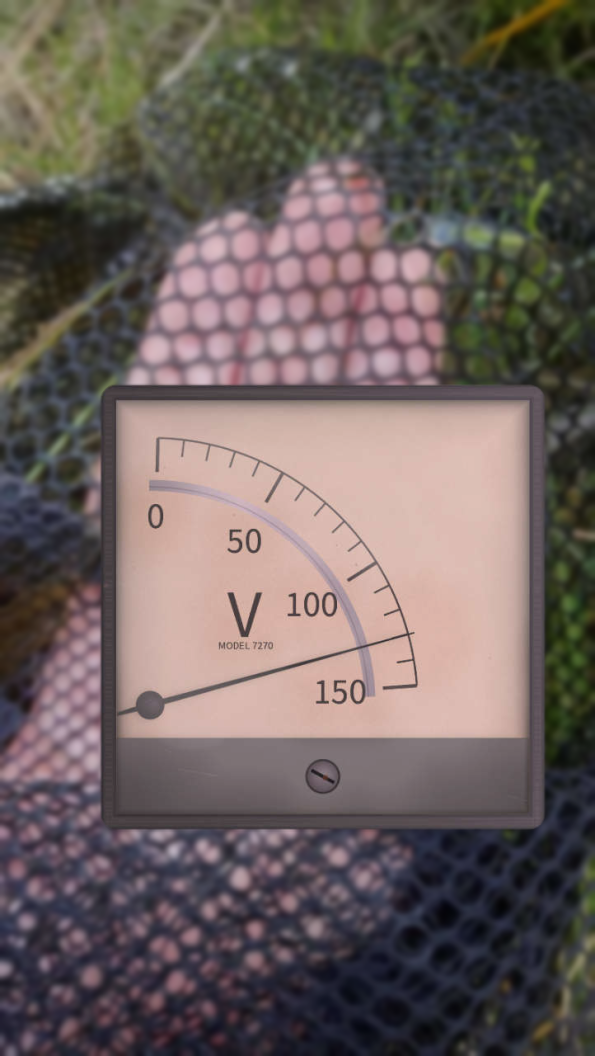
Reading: 130 V
